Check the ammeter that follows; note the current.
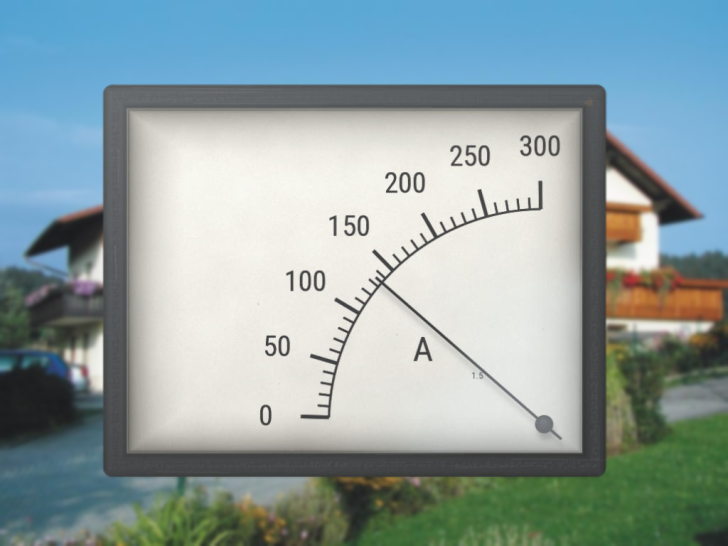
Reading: 135 A
